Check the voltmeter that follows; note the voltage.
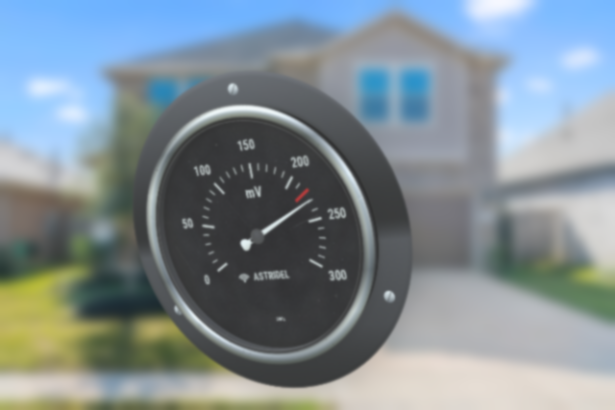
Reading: 230 mV
